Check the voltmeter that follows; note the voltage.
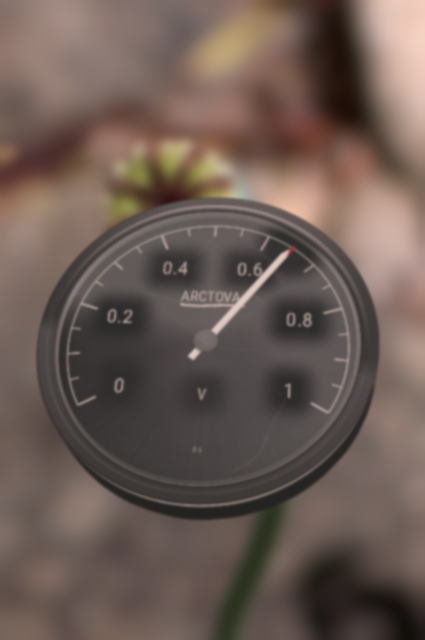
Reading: 0.65 V
